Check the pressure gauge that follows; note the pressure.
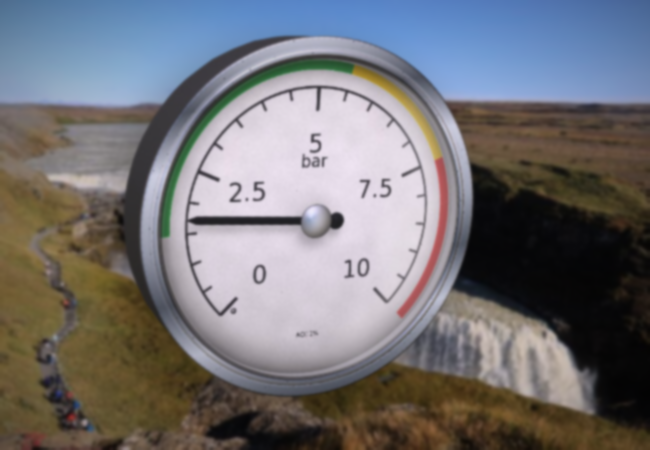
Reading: 1.75 bar
